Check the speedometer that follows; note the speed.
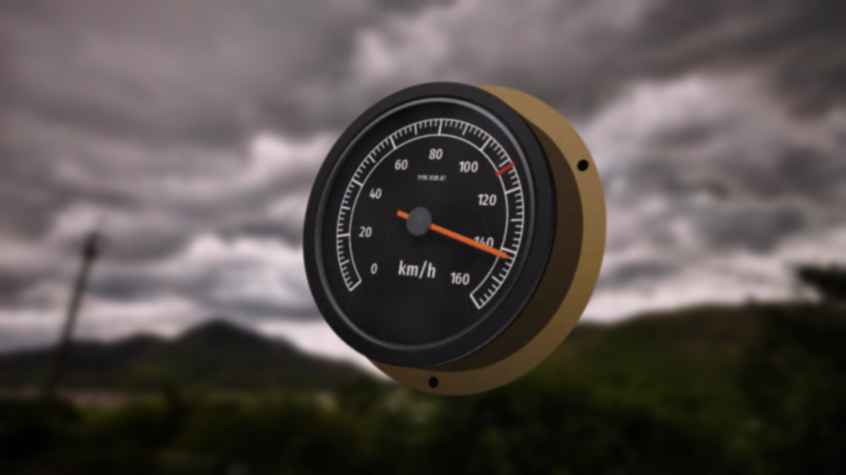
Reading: 142 km/h
